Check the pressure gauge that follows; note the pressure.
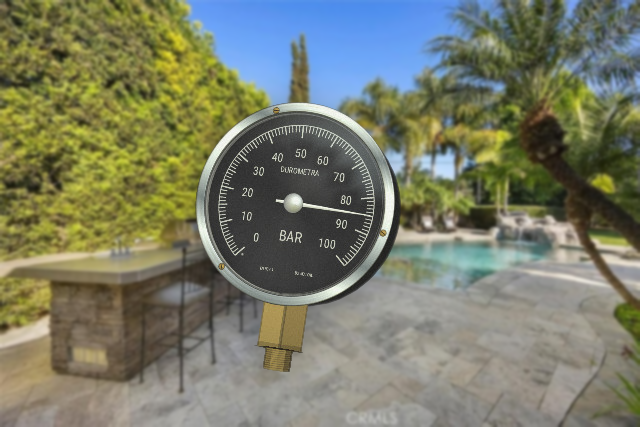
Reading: 85 bar
